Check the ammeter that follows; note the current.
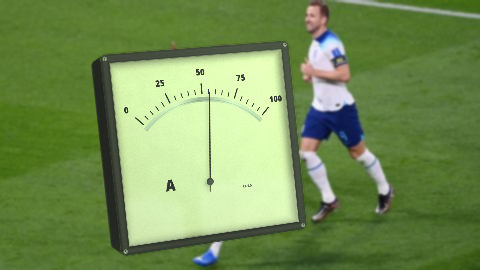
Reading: 55 A
